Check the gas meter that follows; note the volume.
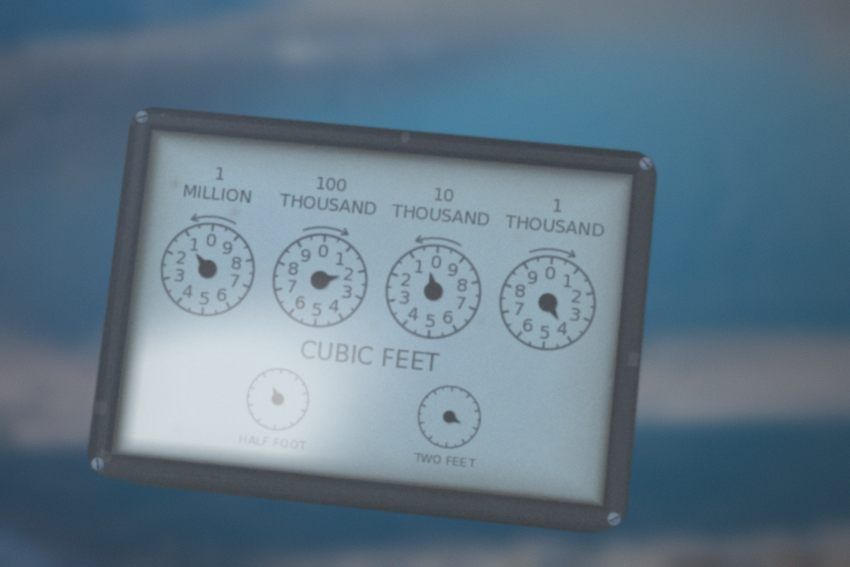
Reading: 120400 ft³
